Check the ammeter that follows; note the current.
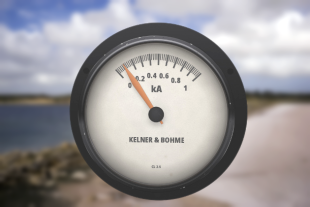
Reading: 0.1 kA
